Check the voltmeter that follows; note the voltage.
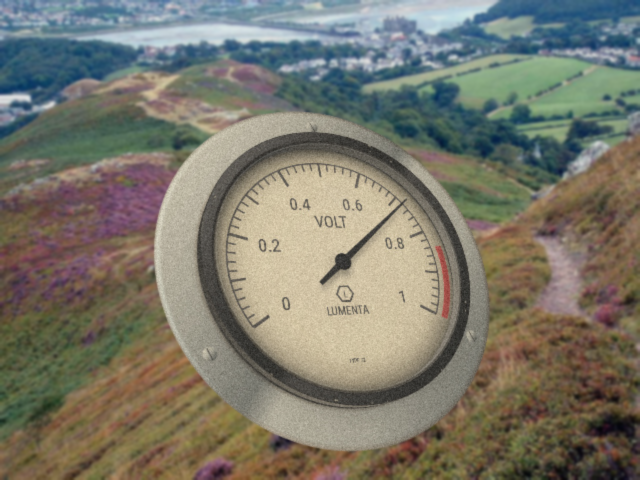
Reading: 0.72 V
